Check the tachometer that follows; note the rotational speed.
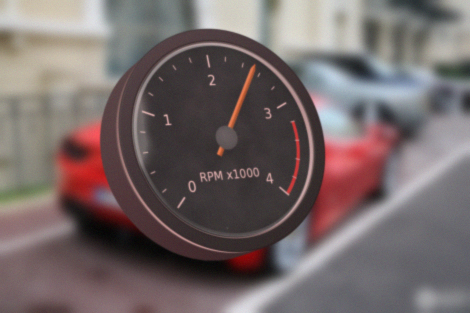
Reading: 2500 rpm
